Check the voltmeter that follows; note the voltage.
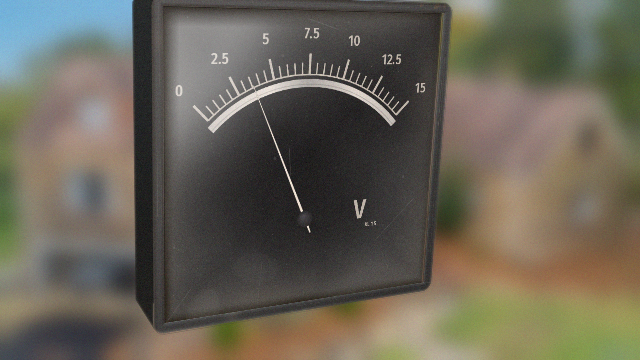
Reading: 3.5 V
